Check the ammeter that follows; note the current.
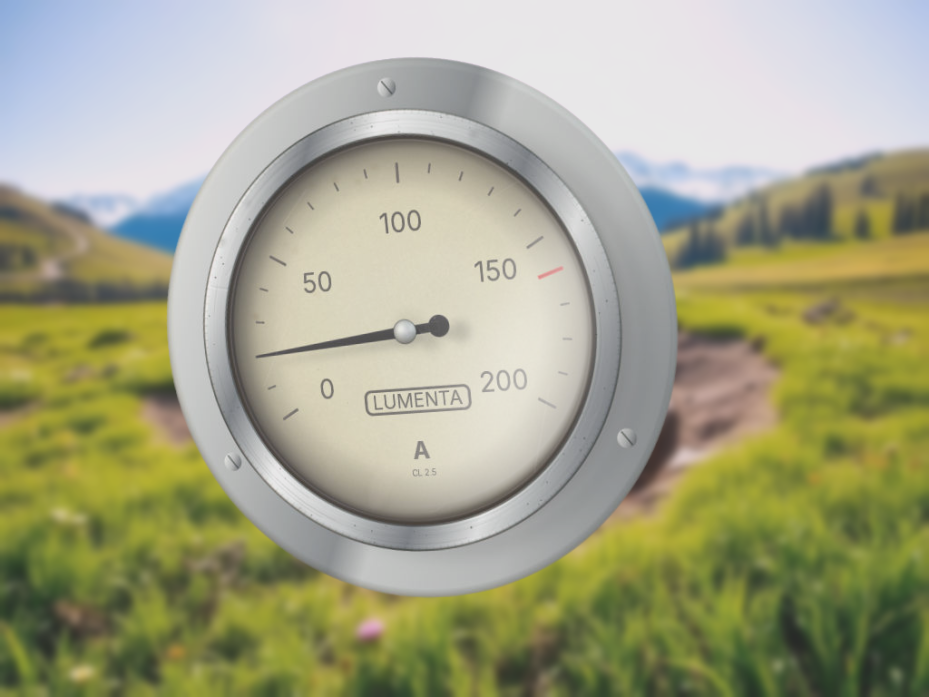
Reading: 20 A
